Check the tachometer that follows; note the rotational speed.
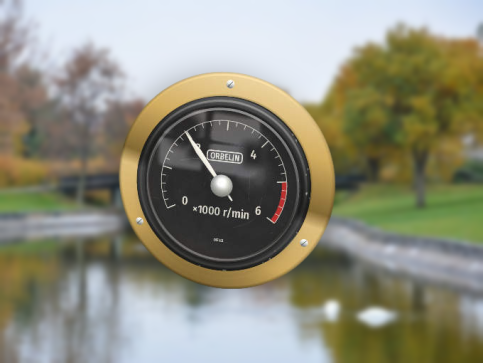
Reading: 2000 rpm
